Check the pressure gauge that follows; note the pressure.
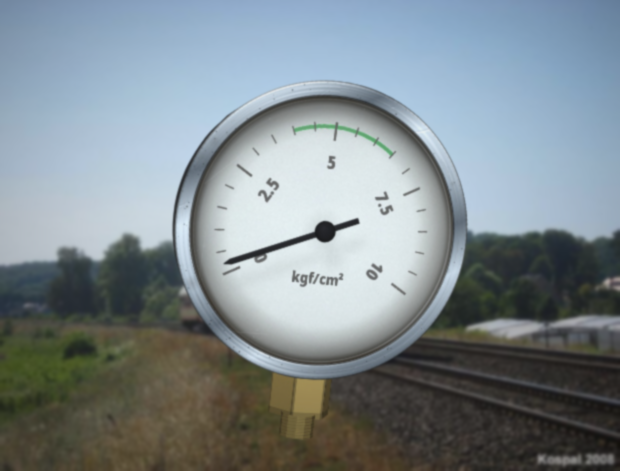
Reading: 0.25 kg/cm²
